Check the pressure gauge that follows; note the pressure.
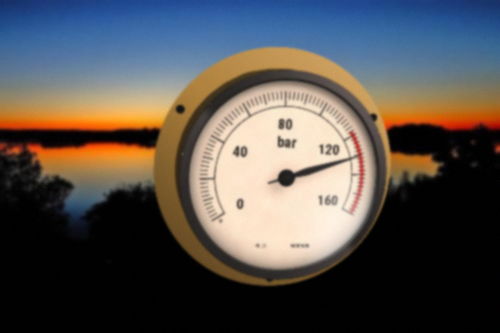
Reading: 130 bar
